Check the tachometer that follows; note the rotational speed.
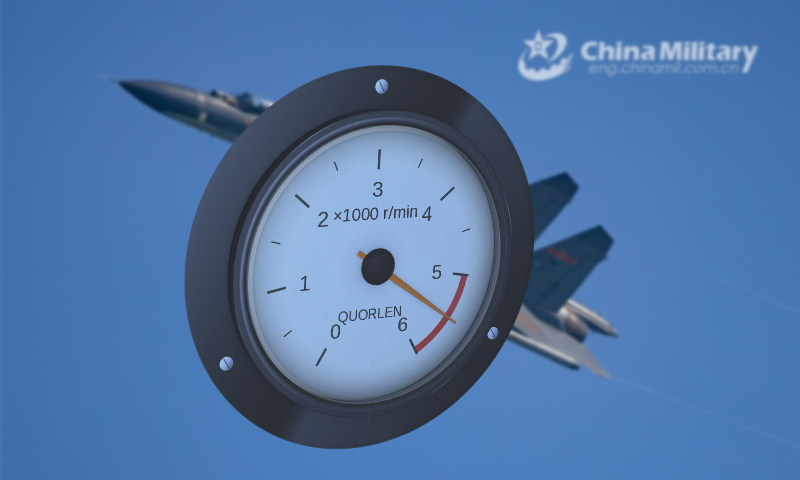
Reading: 5500 rpm
